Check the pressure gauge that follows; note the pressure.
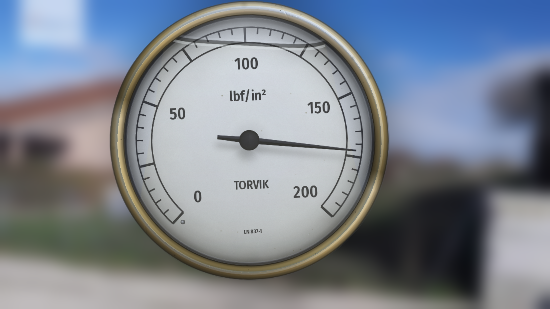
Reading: 172.5 psi
